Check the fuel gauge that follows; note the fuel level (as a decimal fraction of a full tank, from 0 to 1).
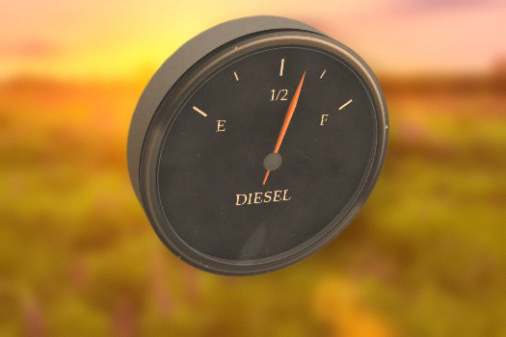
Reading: 0.625
